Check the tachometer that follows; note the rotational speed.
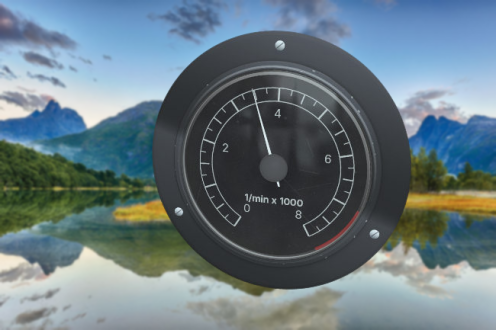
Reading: 3500 rpm
